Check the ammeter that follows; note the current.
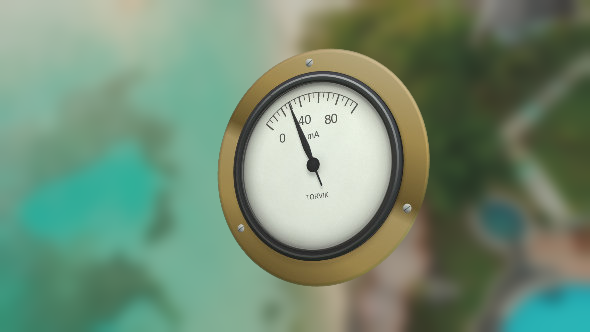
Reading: 30 mA
